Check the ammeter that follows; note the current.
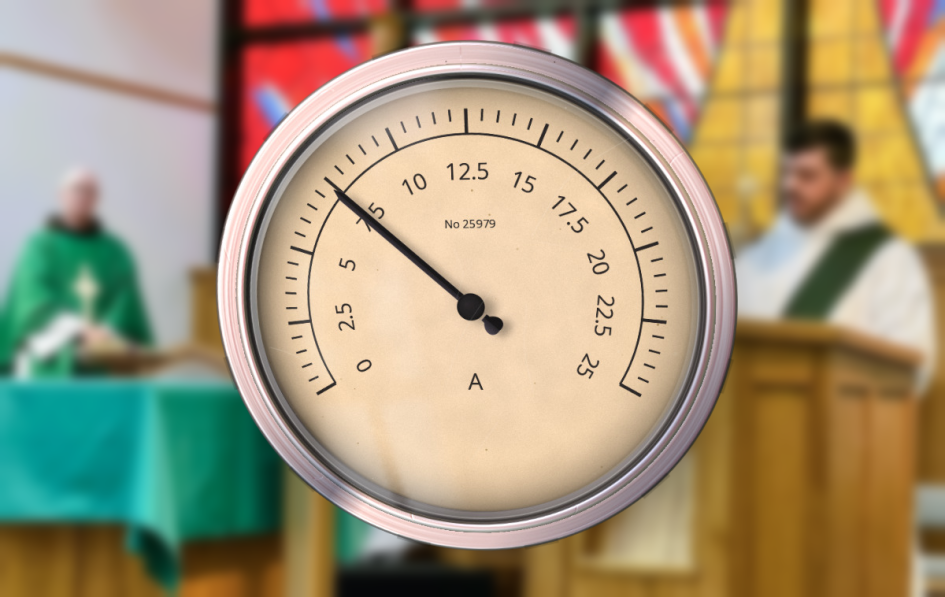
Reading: 7.5 A
